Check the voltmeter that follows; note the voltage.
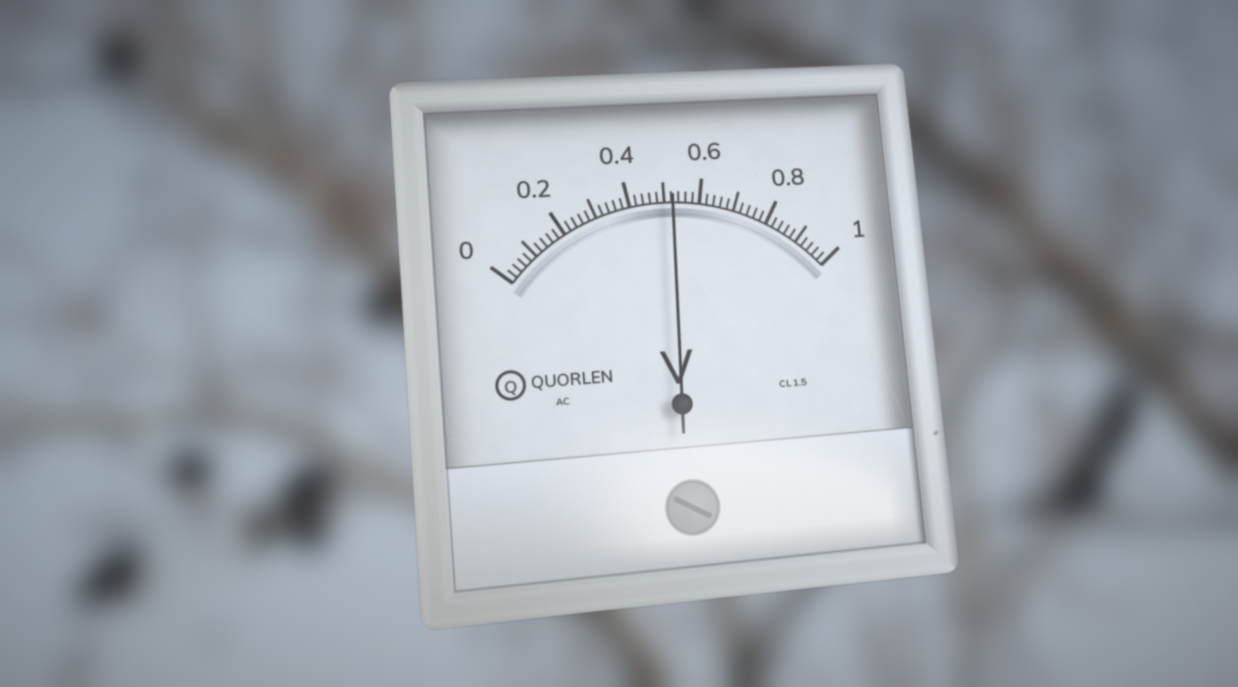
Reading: 0.52 V
